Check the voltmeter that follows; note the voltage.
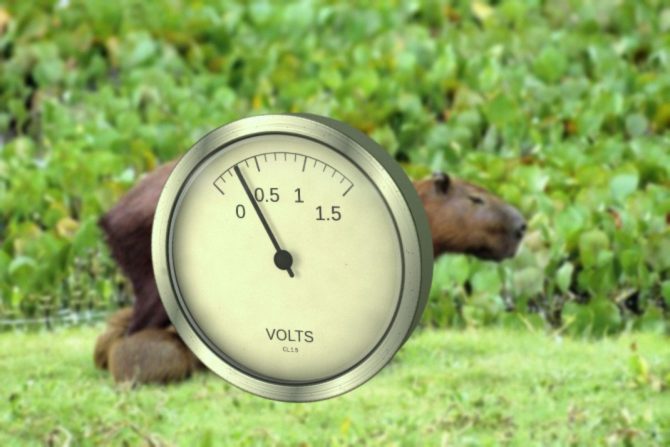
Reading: 0.3 V
